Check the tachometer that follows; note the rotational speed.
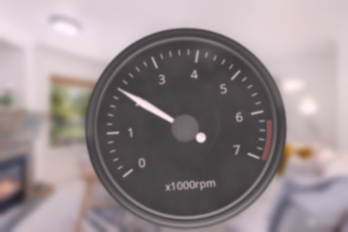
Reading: 2000 rpm
